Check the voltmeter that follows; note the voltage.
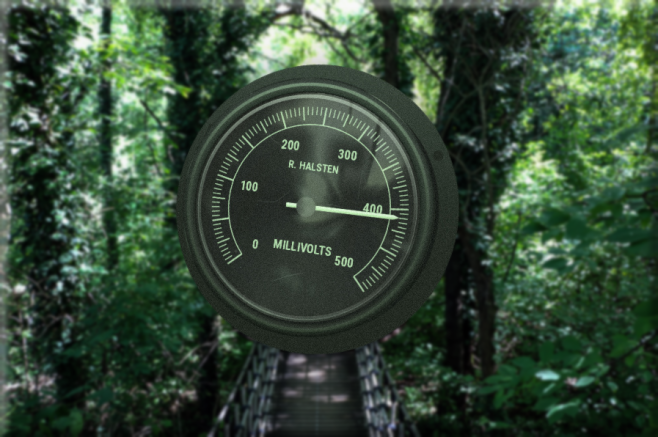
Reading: 410 mV
